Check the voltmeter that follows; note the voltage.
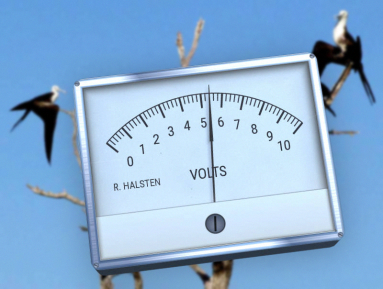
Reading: 5.4 V
